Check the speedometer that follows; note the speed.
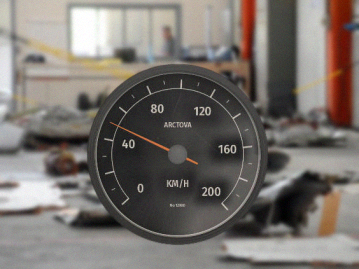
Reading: 50 km/h
